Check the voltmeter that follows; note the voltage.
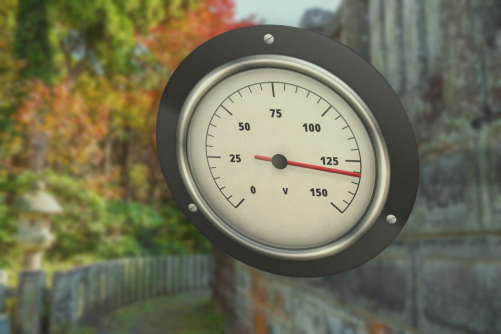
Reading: 130 V
